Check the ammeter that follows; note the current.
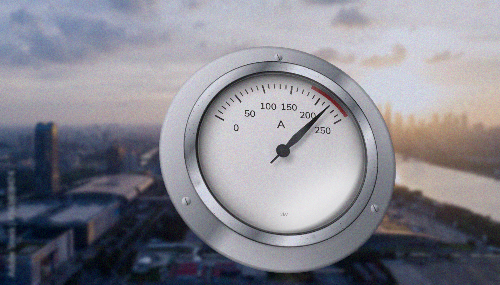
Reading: 220 A
